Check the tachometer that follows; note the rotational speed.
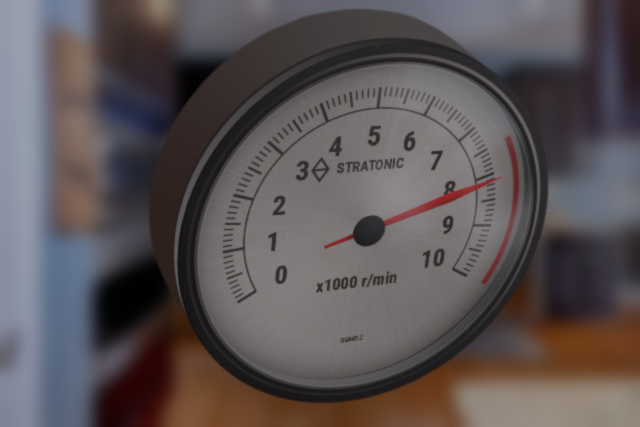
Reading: 8000 rpm
